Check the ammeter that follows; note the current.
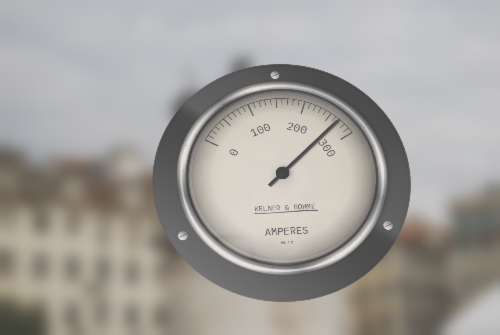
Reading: 270 A
